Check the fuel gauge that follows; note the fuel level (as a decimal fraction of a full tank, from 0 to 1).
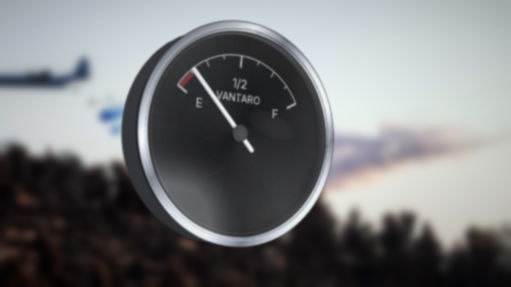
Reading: 0.125
